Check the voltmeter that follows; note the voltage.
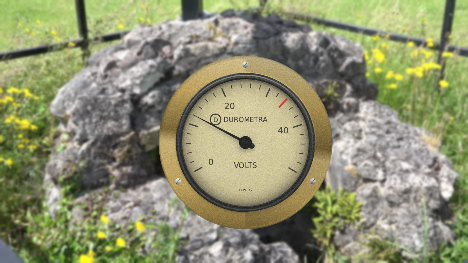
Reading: 12 V
